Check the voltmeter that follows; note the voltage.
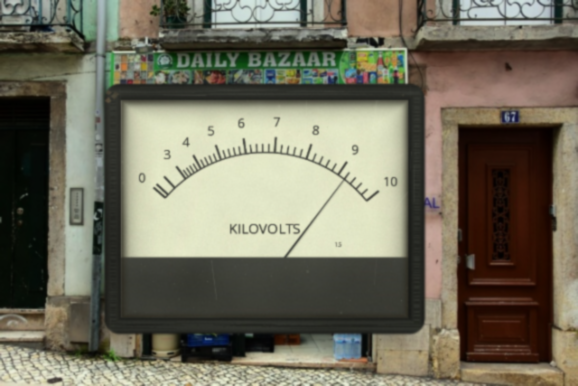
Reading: 9.2 kV
